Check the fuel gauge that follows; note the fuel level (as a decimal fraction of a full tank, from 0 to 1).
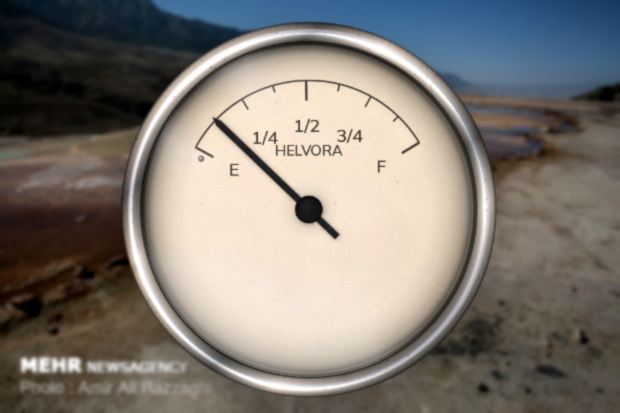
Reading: 0.125
